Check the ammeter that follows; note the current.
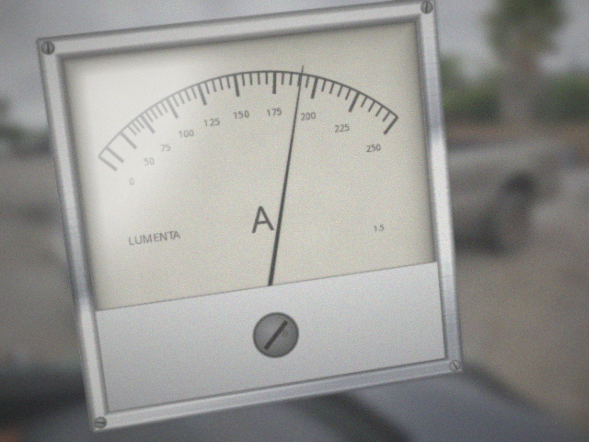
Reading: 190 A
